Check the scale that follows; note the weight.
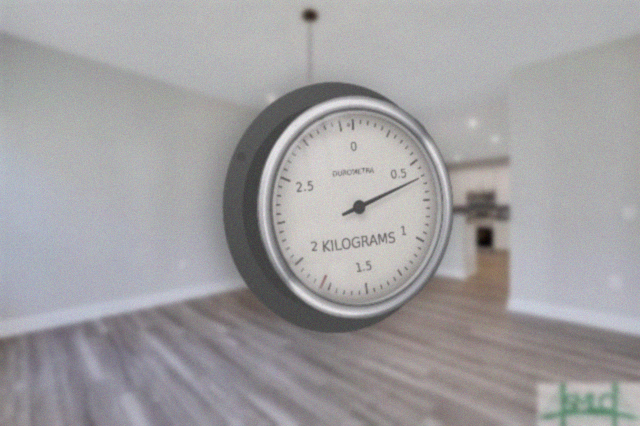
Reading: 0.6 kg
